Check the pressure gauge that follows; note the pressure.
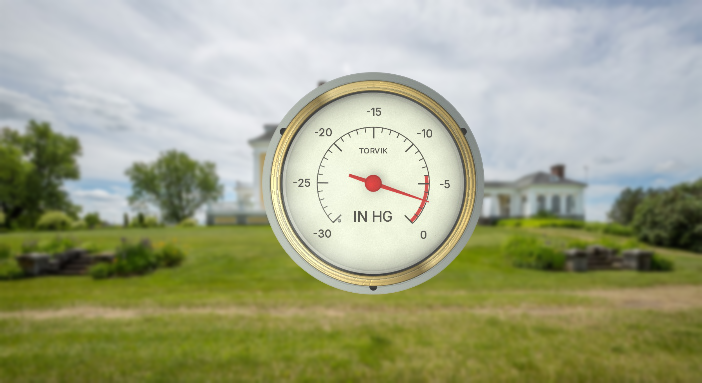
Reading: -3 inHg
